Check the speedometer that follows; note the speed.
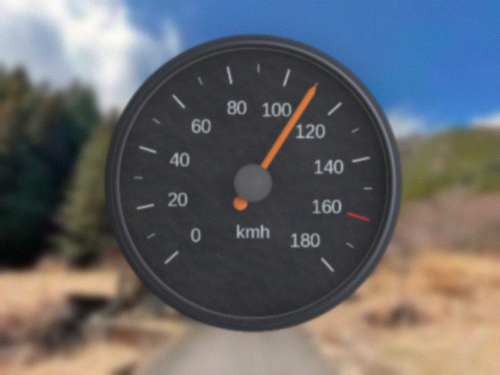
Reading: 110 km/h
